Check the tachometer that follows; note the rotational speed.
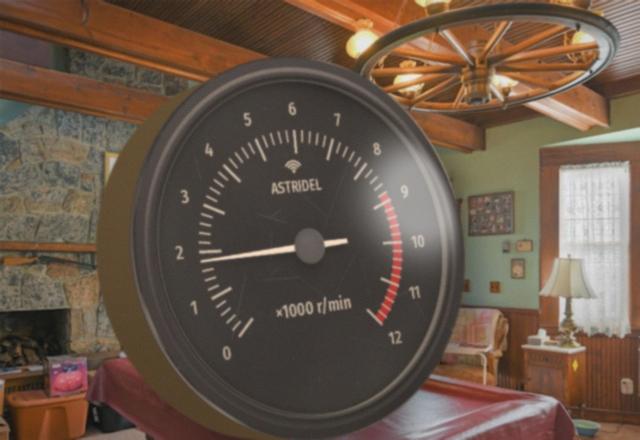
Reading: 1800 rpm
